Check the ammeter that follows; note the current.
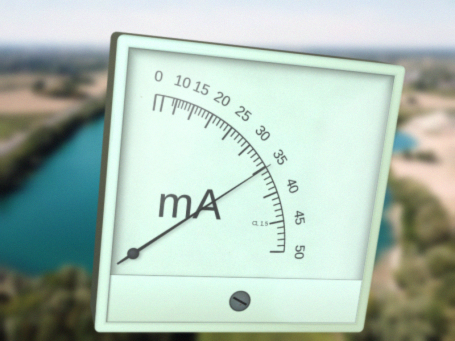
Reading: 35 mA
